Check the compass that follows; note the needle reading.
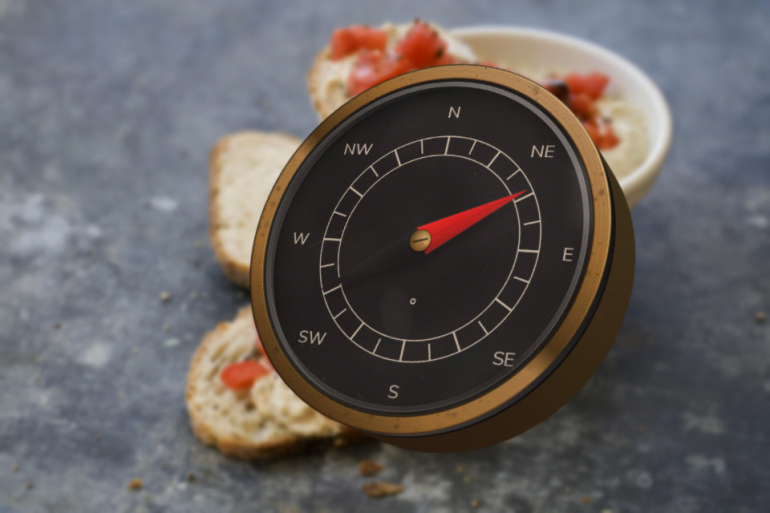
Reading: 60 °
